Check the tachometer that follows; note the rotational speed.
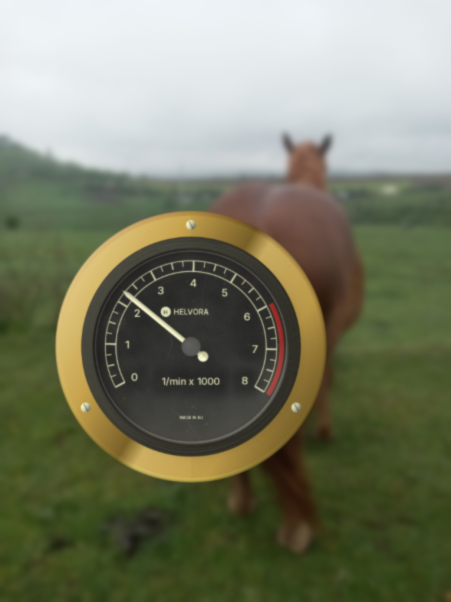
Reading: 2250 rpm
